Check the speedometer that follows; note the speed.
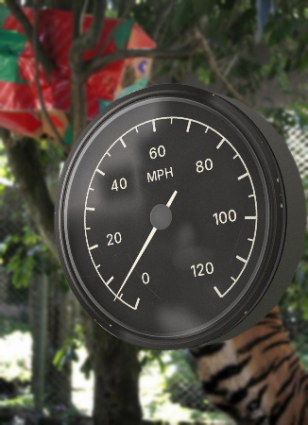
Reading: 5 mph
